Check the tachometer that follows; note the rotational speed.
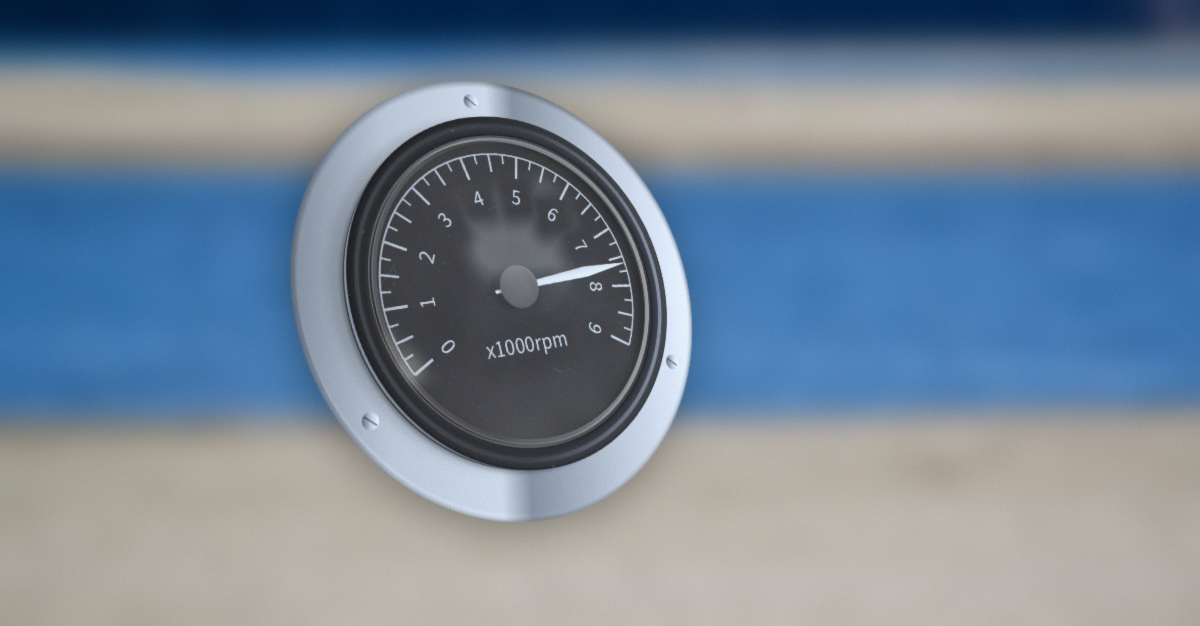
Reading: 7625 rpm
